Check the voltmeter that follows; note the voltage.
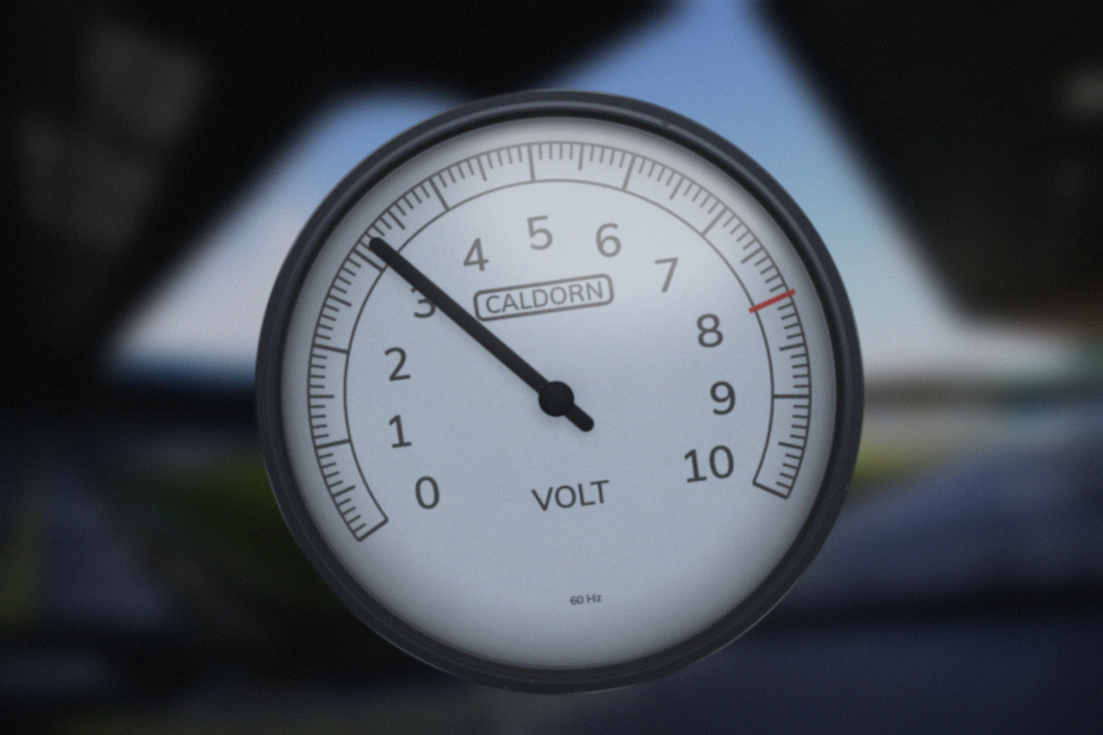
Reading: 3.2 V
